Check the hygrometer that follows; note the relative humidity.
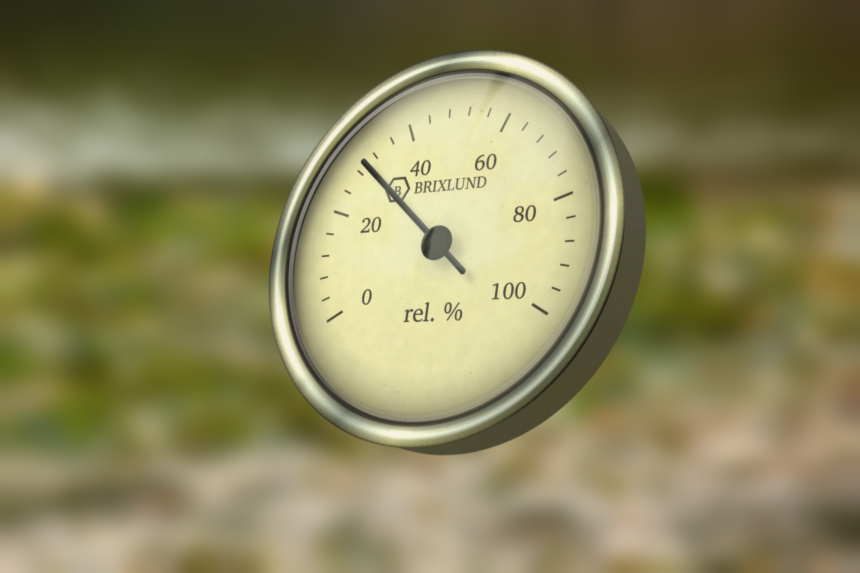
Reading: 30 %
